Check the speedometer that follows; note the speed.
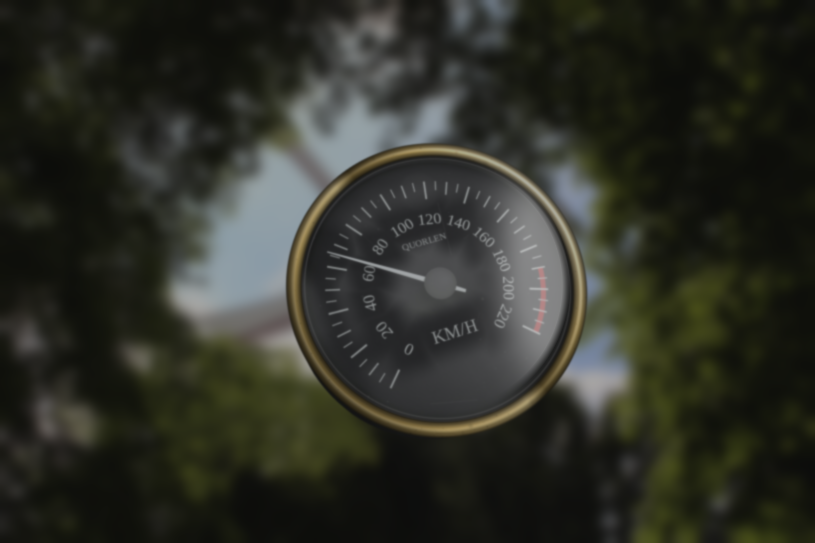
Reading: 65 km/h
